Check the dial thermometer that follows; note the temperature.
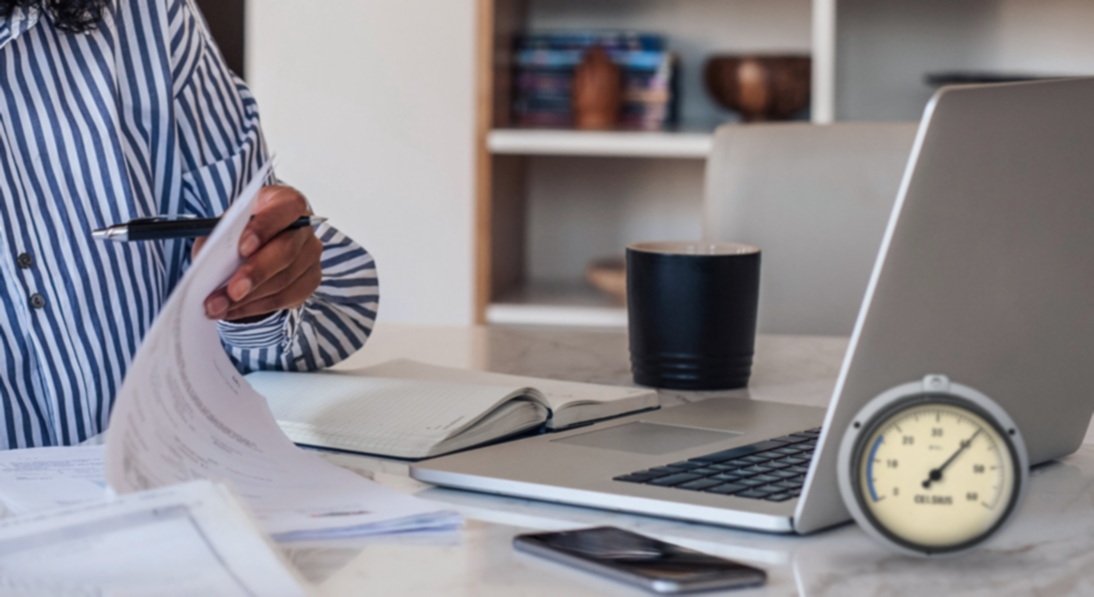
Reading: 40 °C
